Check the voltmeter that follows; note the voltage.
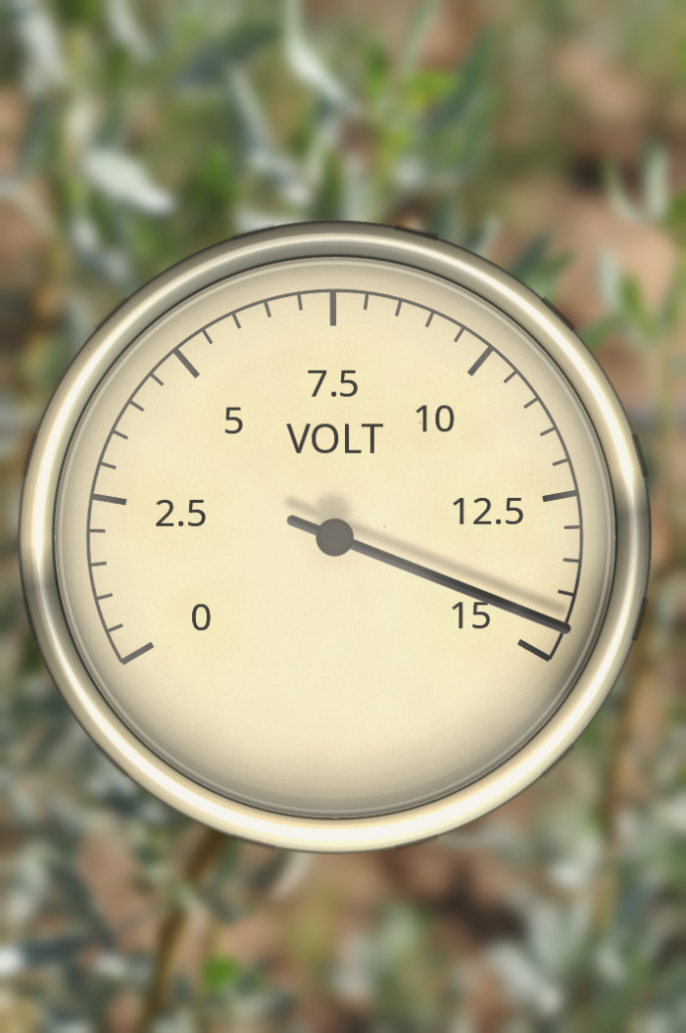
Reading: 14.5 V
